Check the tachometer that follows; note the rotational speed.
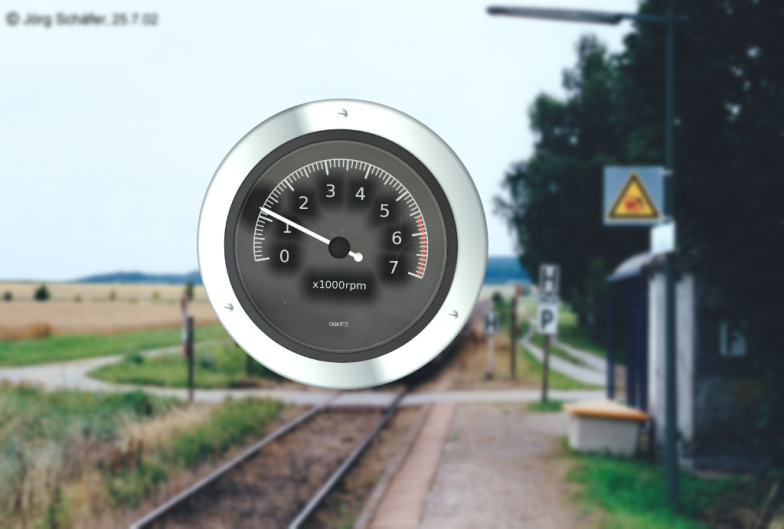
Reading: 1200 rpm
